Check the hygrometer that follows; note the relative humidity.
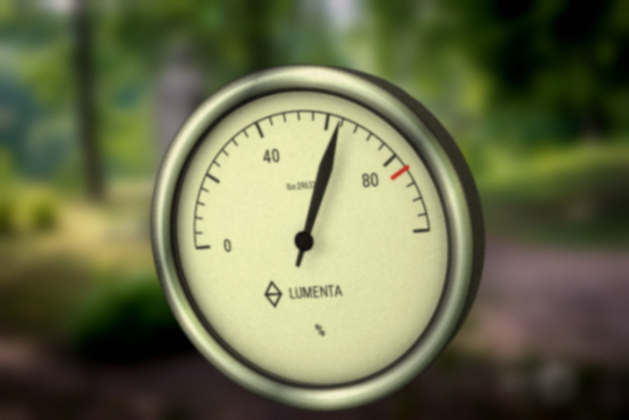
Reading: 64 %
